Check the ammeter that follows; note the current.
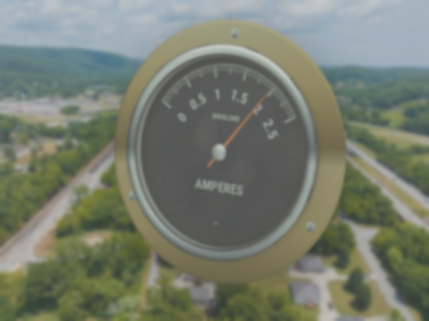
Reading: 2 A
